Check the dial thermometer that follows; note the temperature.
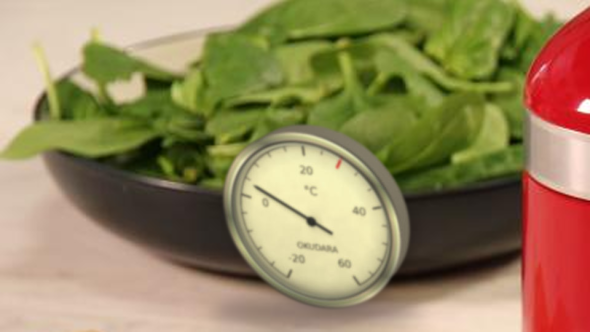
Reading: 4 °C
